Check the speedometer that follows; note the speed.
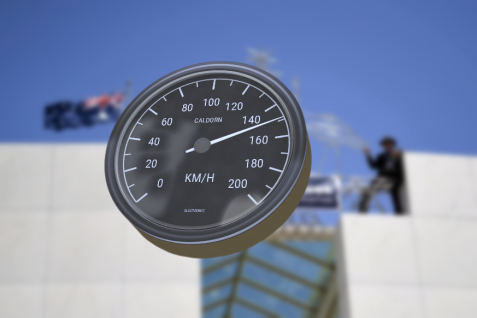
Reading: 150 km/h
